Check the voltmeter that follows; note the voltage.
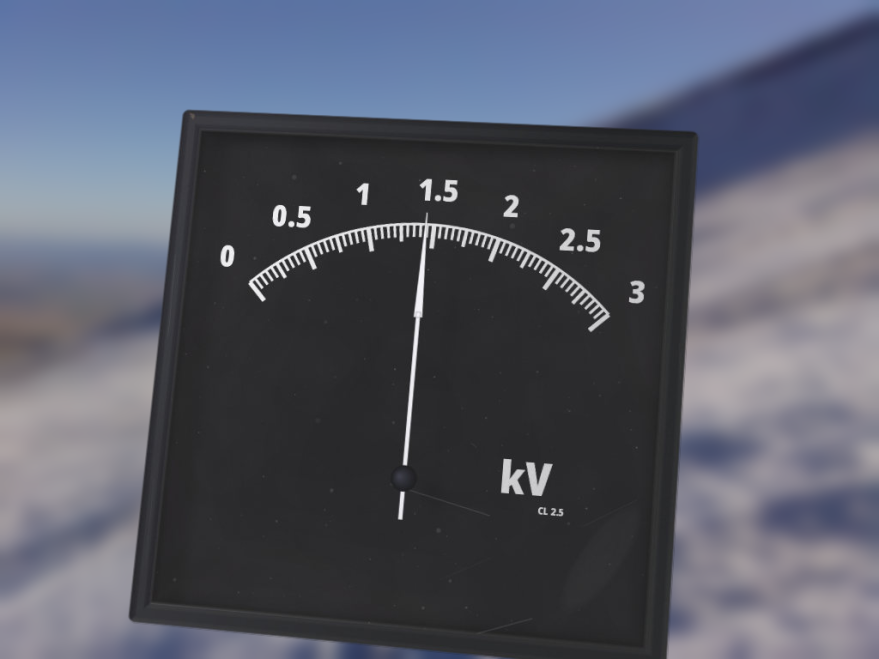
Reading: 1.45 kV
